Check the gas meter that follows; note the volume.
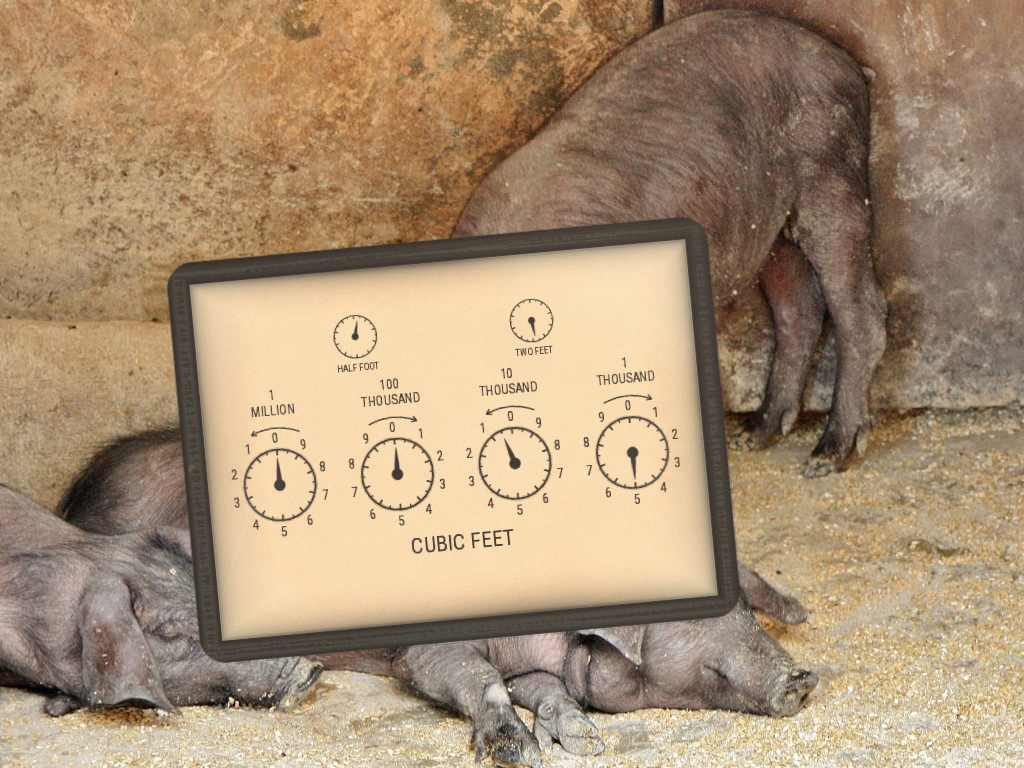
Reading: 500 ft³
